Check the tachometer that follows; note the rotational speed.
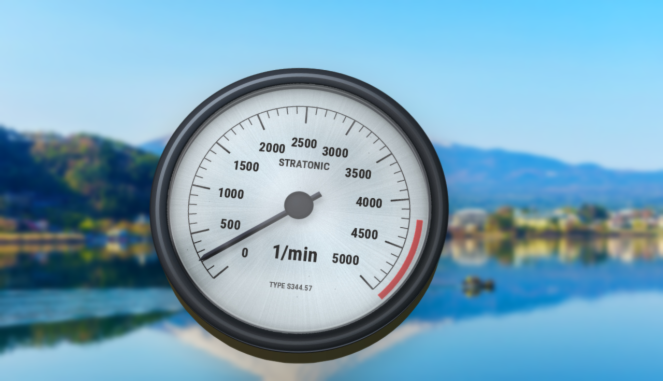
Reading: 200 rpm
